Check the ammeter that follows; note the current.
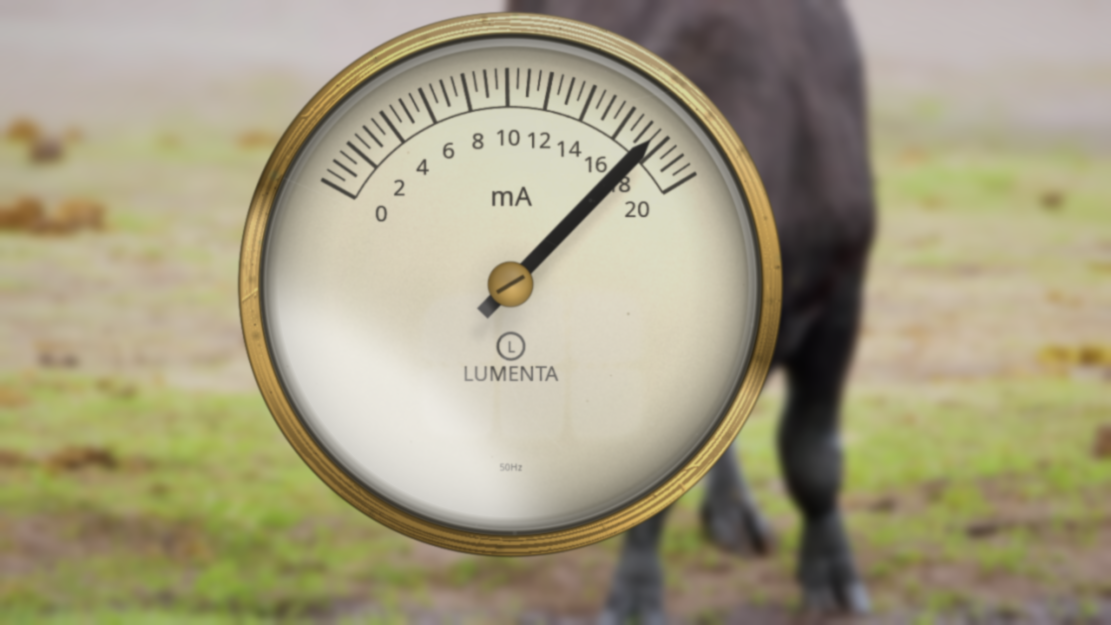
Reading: 17.5 mA
